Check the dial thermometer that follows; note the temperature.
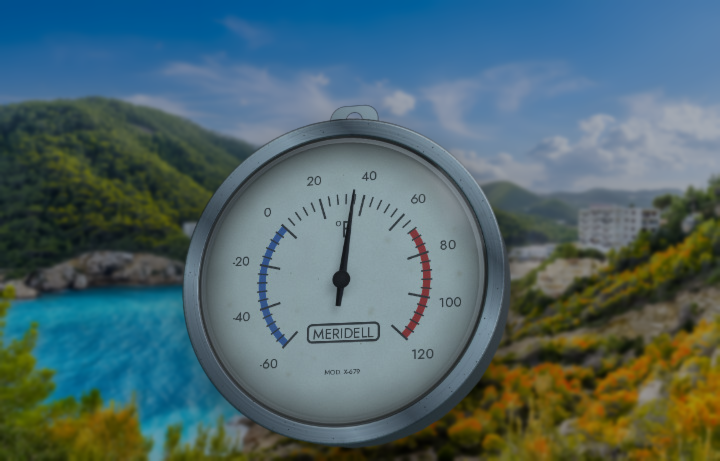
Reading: 36 °F
